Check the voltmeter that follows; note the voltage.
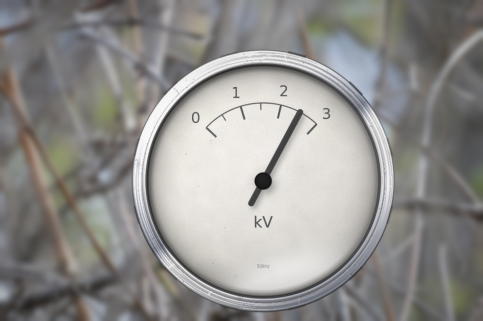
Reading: 2.5 kV
